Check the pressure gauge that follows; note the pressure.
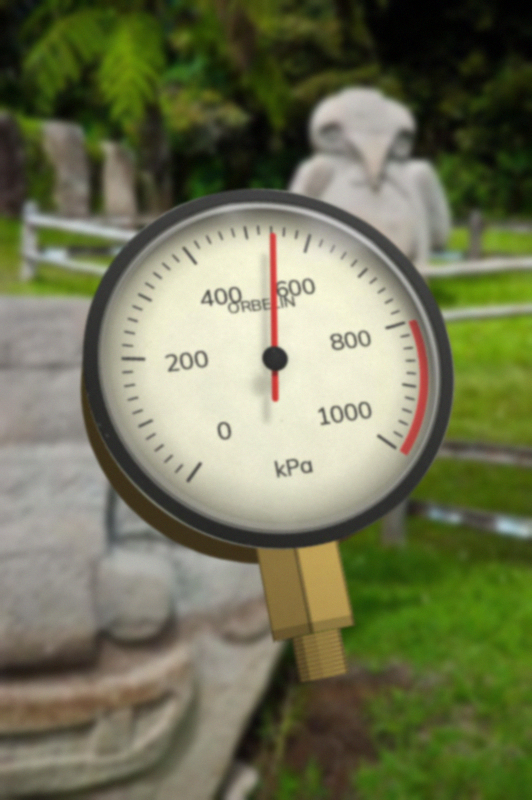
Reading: 540 kPa
